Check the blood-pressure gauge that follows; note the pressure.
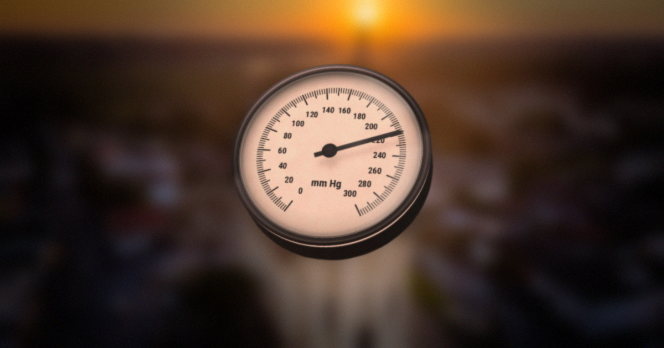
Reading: 220 mmHg
